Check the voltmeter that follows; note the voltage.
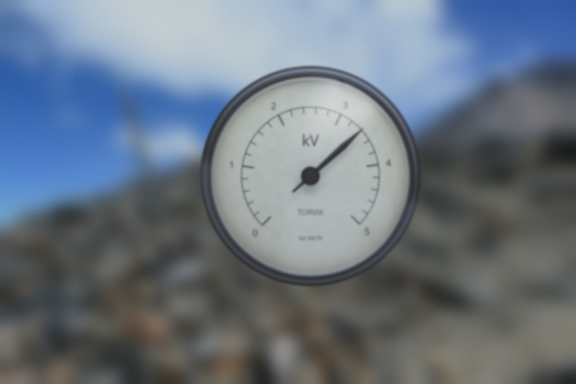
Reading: 3.4 kV
